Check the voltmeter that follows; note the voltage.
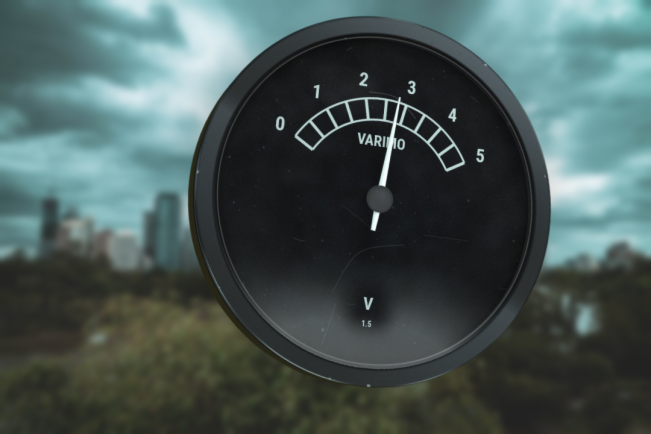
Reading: 2.75 V
